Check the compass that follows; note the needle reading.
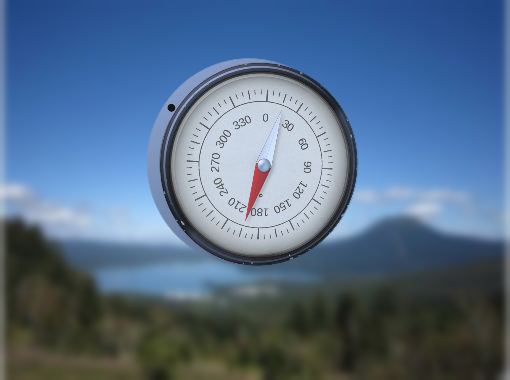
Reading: 195 °
